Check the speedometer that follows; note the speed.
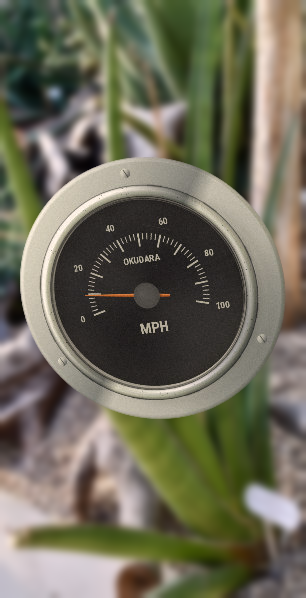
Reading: 10 mph
